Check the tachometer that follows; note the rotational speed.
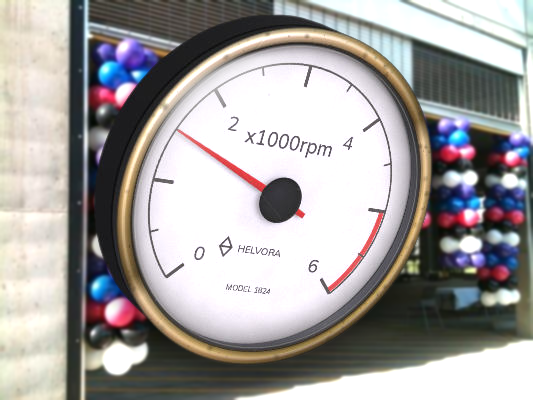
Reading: 1500 rpm
